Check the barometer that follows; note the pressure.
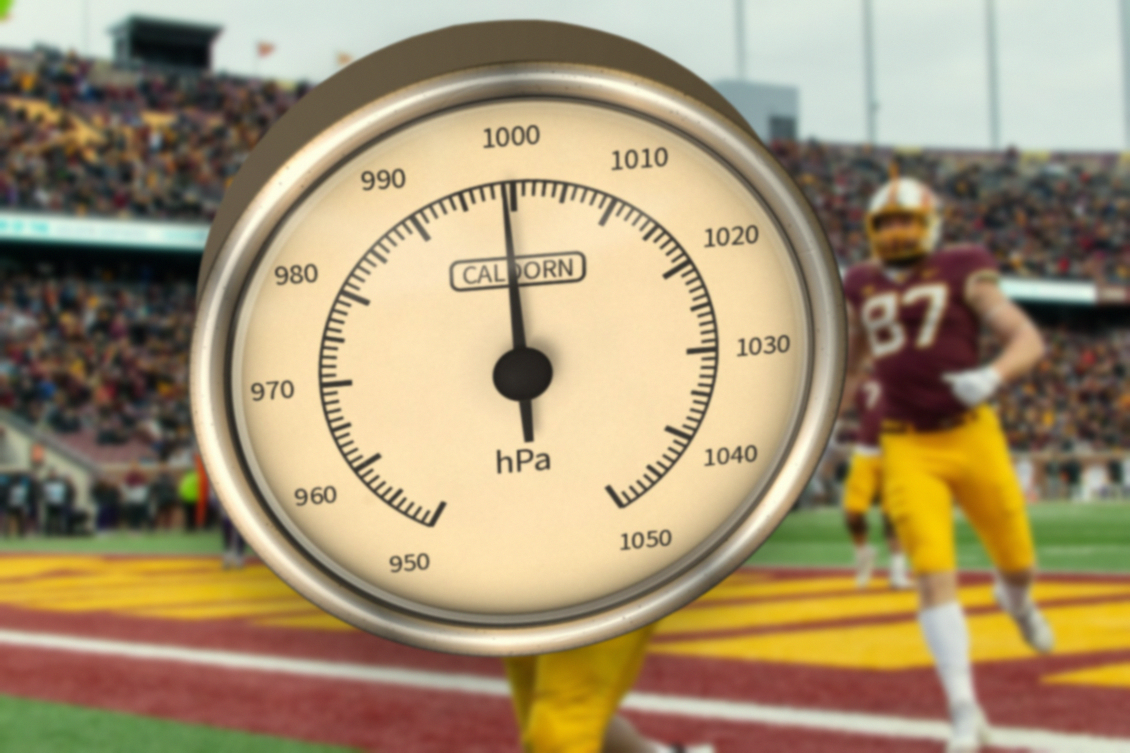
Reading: 999 hPa
